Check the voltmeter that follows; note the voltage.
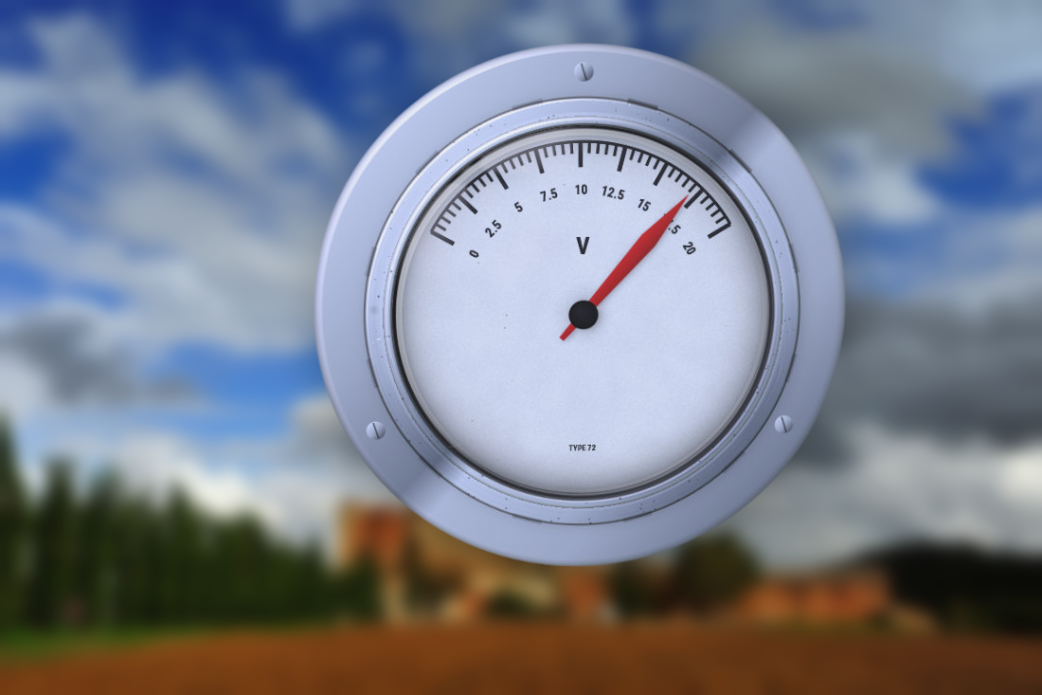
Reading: 17 V
